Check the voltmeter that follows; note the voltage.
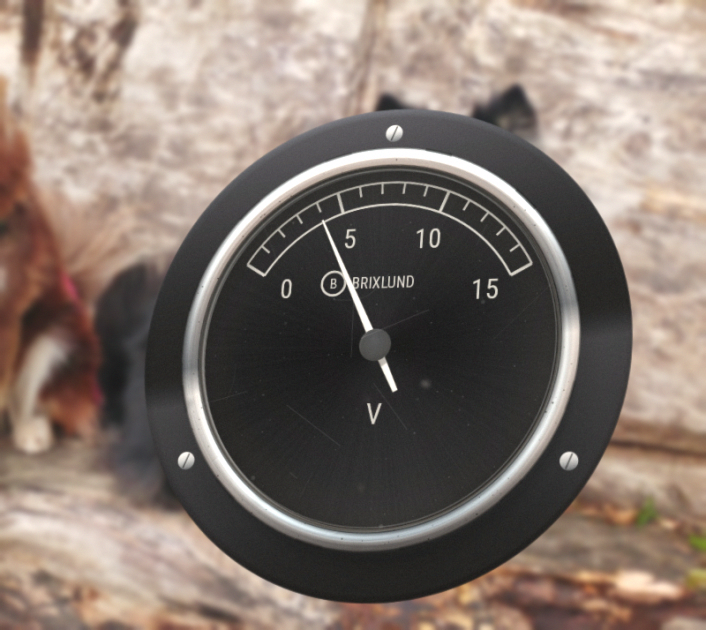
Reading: 4 V
